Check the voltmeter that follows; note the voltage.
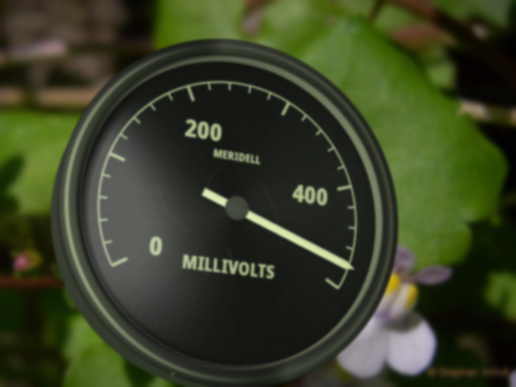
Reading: 480 mV
